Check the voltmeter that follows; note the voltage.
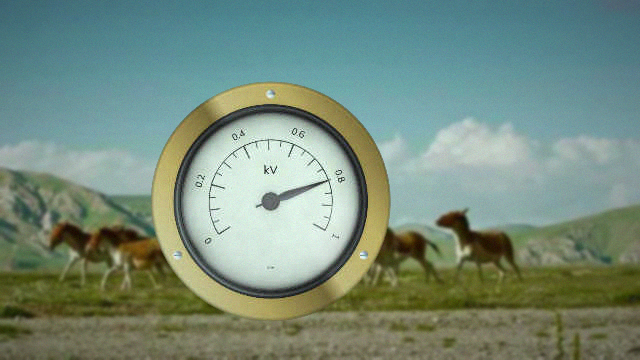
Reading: 0.8 kV
